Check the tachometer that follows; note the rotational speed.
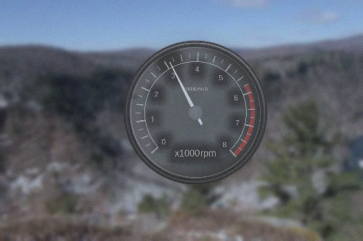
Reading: 3125 rpm
